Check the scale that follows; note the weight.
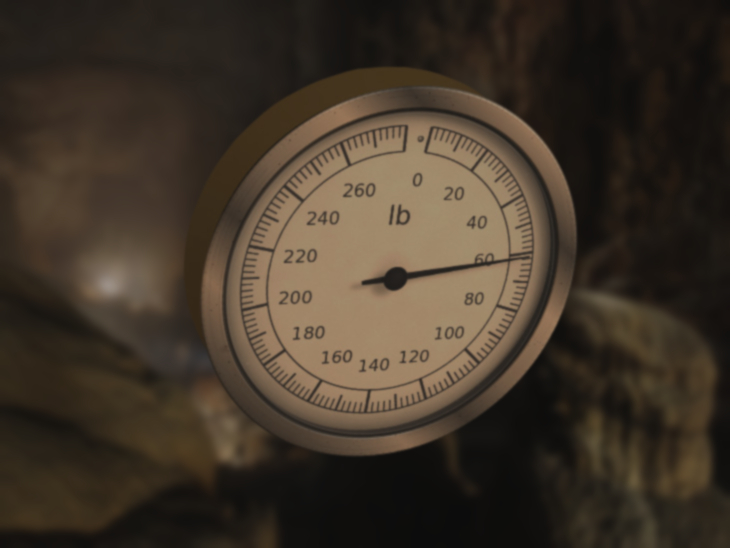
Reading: 60 lb
